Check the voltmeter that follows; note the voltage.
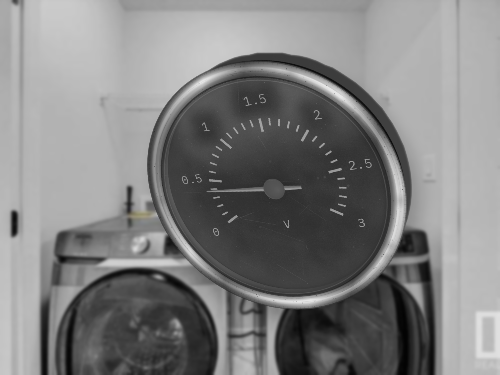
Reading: 0.4 V
